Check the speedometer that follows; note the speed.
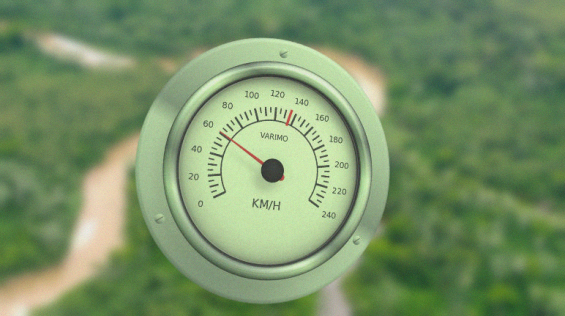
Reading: 60 km/h
